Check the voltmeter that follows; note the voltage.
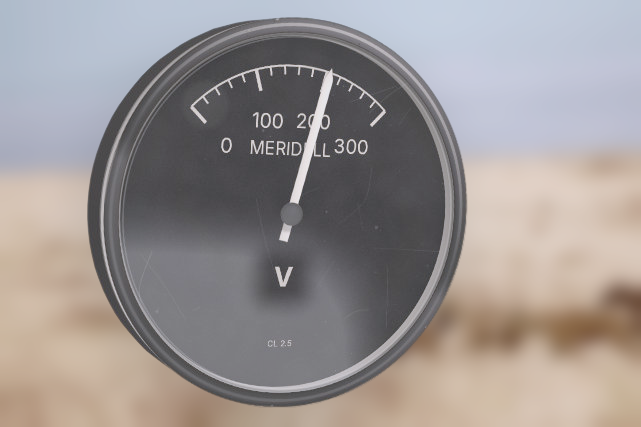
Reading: 200 V
